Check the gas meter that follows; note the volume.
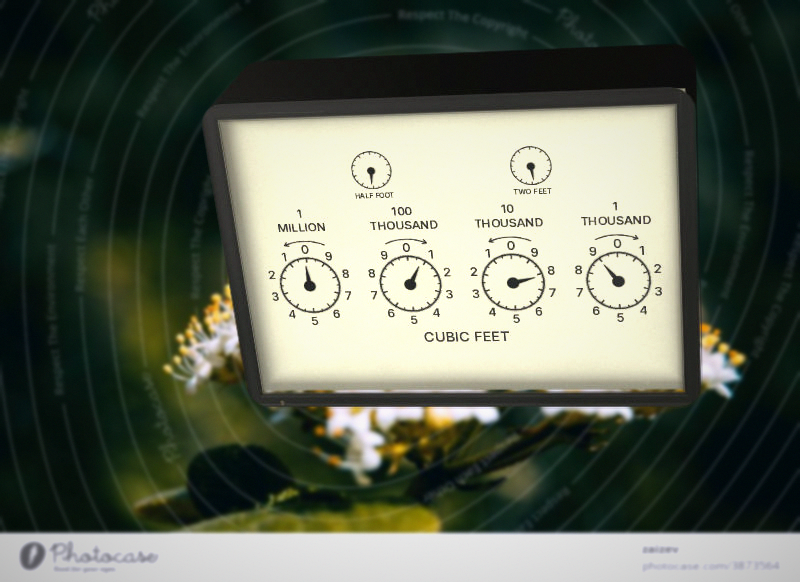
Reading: 7900 ft³
